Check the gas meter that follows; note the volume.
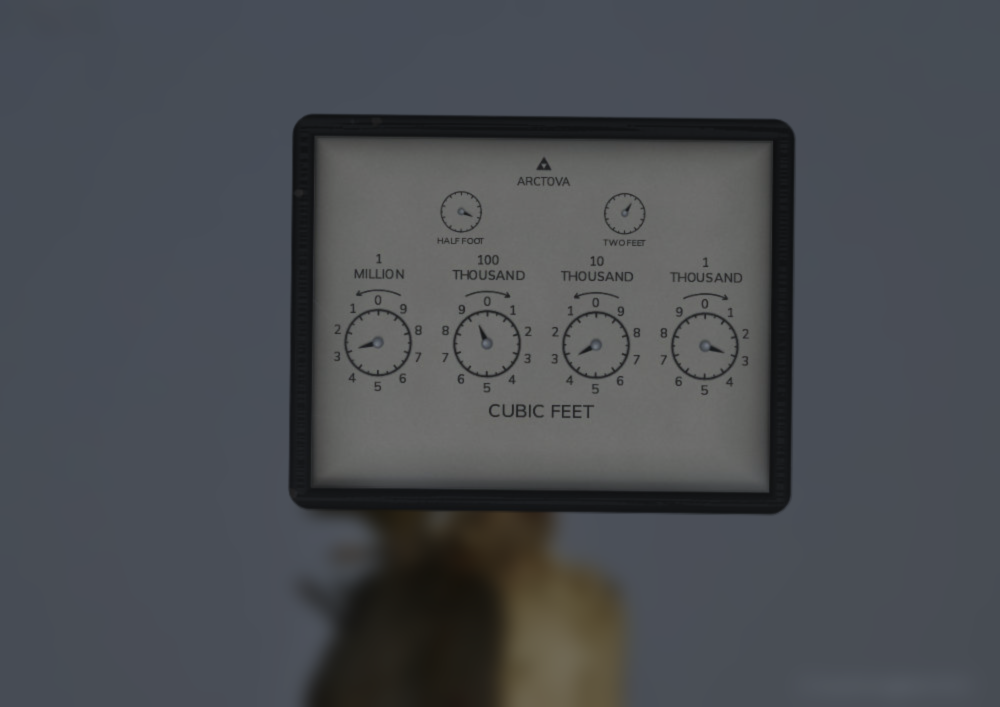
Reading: 293300 ft³
